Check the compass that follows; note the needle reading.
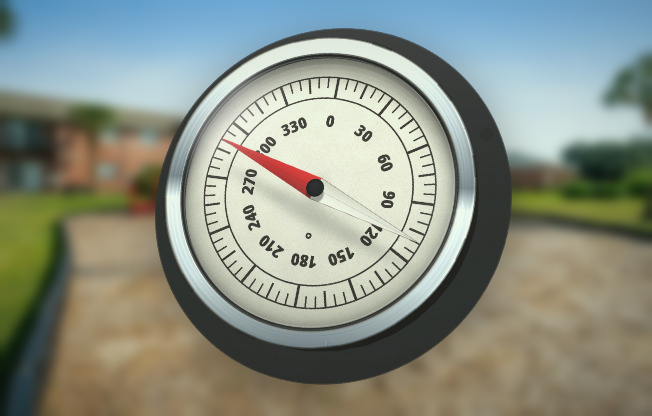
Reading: 290 °
